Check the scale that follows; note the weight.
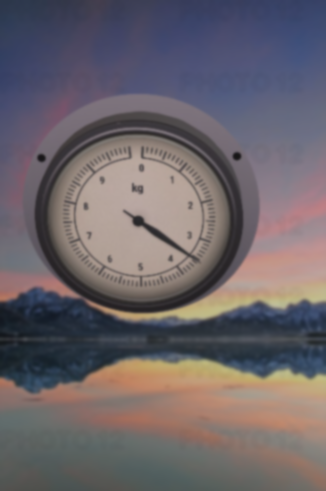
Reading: 3.5 kg
